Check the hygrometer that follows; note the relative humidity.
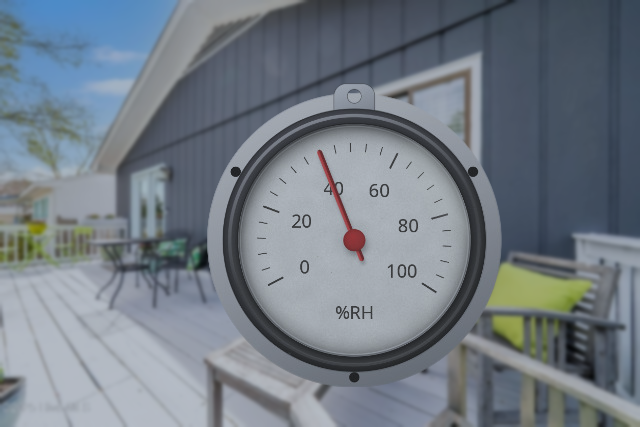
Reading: 40 %
